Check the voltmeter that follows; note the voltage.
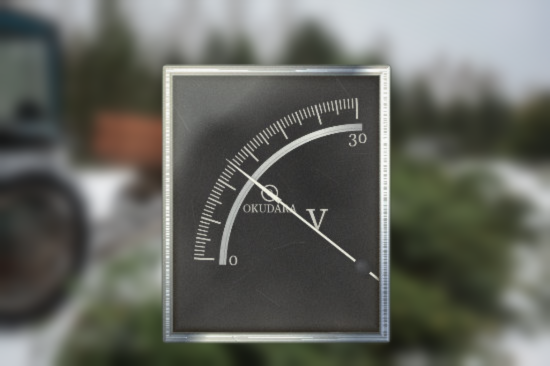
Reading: 12.5 V
